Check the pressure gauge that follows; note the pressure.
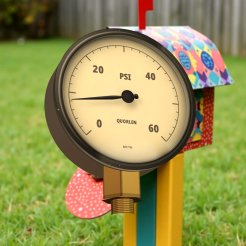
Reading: 8 psi
